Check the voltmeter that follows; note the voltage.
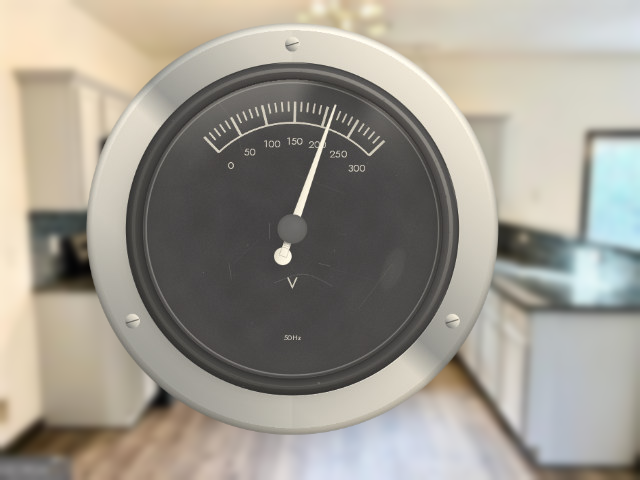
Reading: 210 V
